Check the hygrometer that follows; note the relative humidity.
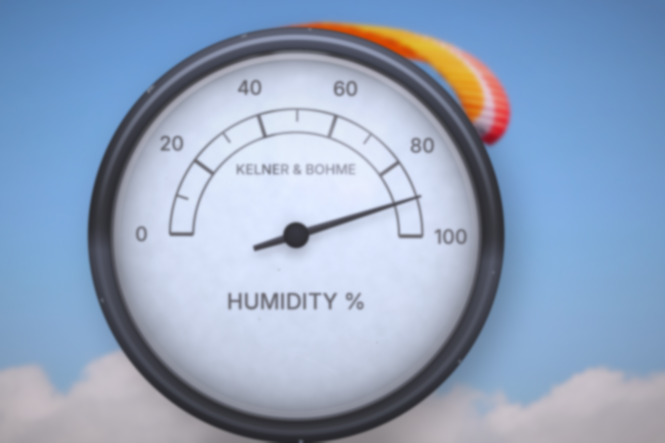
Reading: 90 %
